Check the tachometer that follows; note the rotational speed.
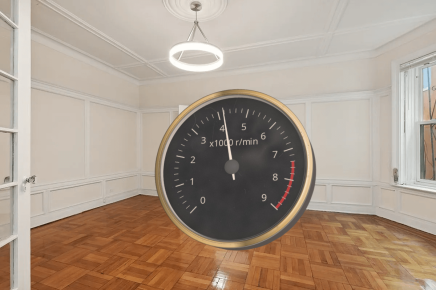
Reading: 4200 rpm
